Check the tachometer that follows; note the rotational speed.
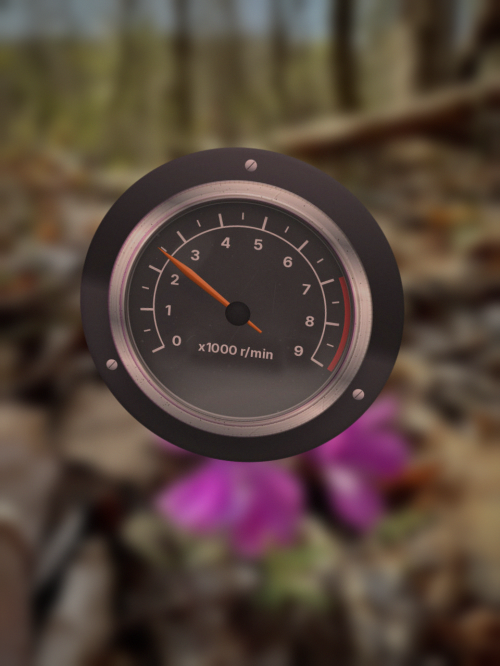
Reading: 2500 rpm
